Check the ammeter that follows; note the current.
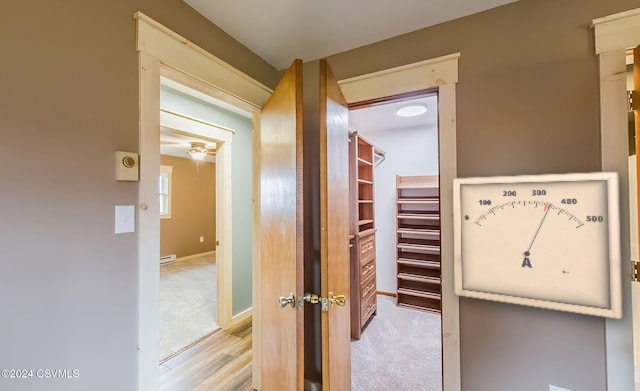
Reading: 350 A
